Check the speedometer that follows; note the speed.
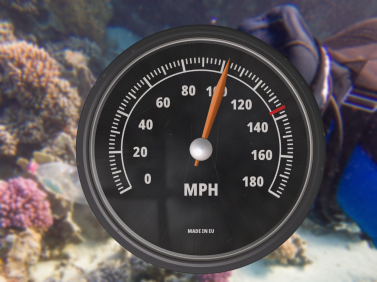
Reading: 102 mph
